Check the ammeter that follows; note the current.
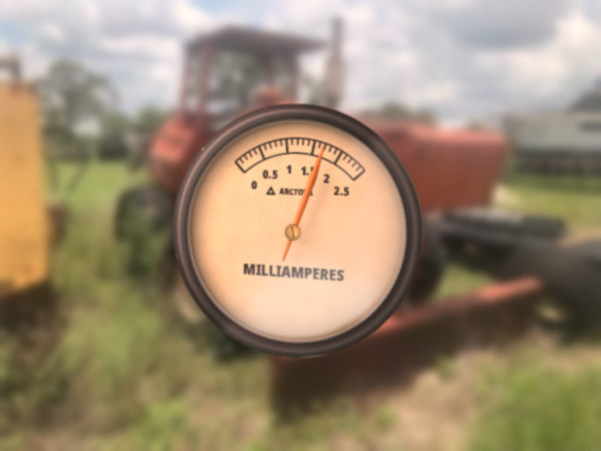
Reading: 1.7 mA
